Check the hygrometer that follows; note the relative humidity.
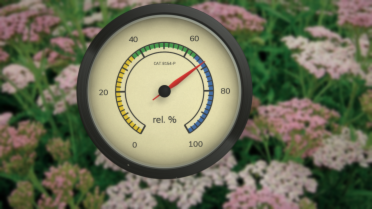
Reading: 68 %
